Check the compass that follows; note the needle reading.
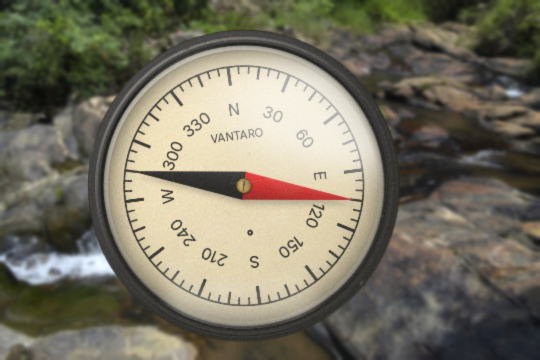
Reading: 105 °
